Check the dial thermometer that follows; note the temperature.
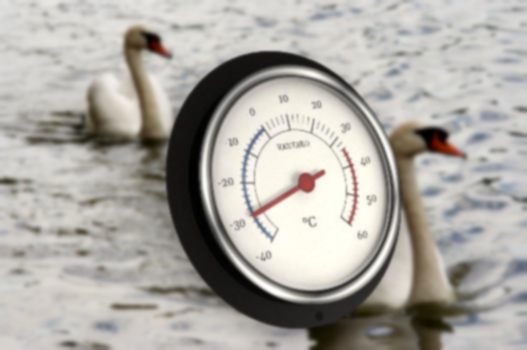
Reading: -30 °C
